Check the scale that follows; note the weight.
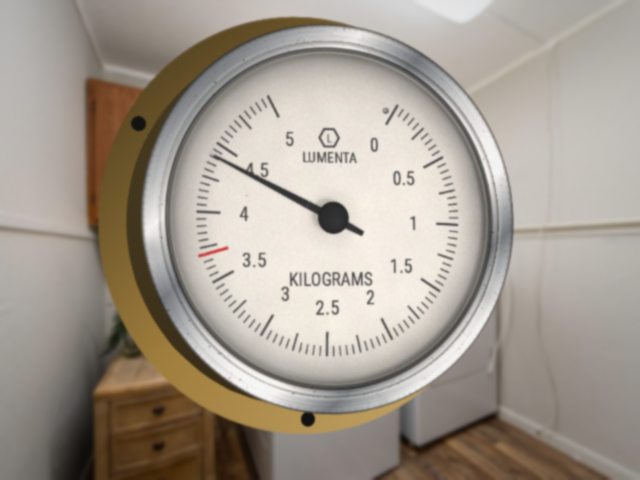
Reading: 4.4 kg
